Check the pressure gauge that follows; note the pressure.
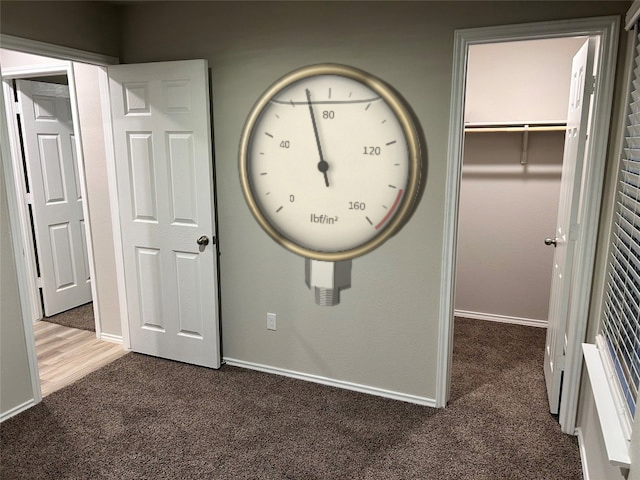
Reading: 70 psi
